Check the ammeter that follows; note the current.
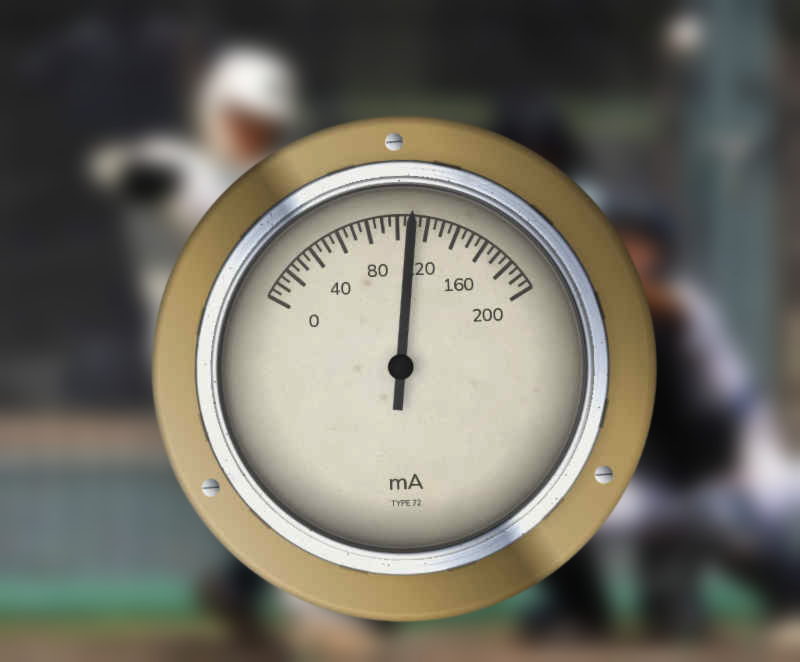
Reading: 110 mA
